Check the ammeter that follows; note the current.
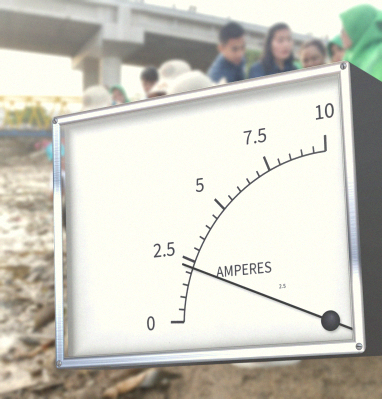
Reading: 2.25 A
